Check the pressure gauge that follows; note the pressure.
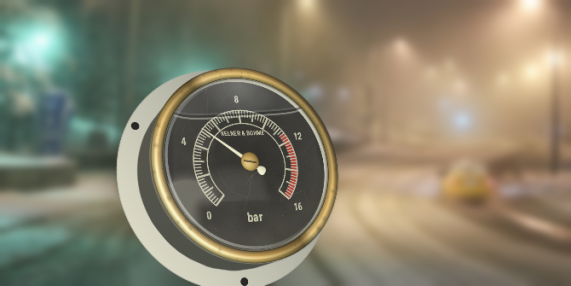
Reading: 5 bar
